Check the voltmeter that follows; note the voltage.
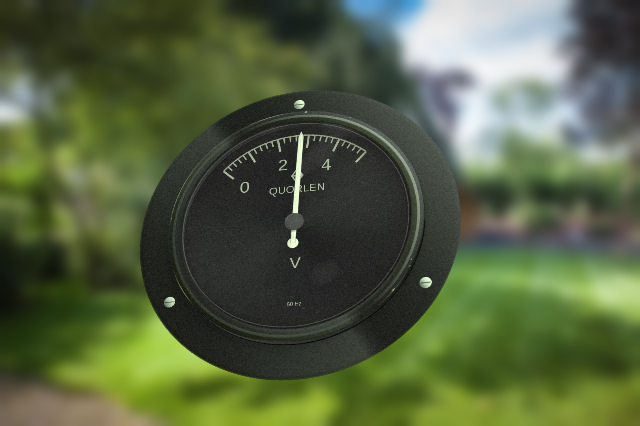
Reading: 2.8 V
